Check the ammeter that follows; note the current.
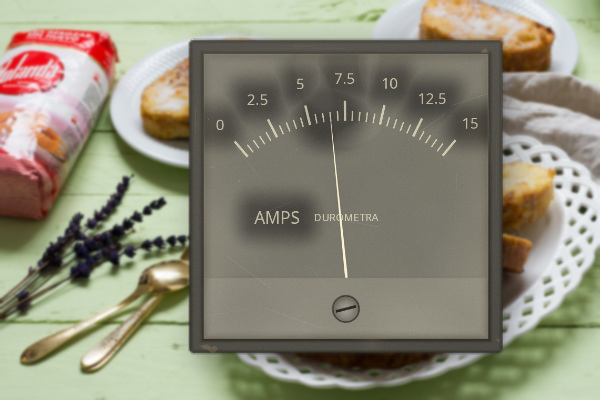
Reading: 6.5 A
